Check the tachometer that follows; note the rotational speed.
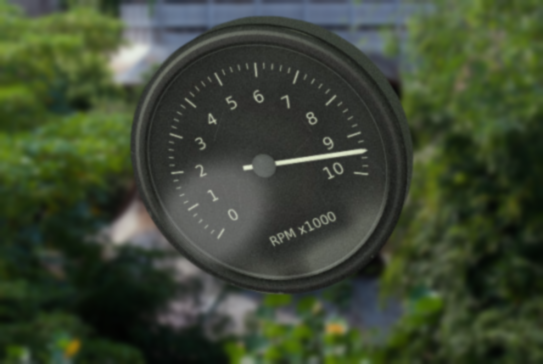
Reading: 9400 rpm
